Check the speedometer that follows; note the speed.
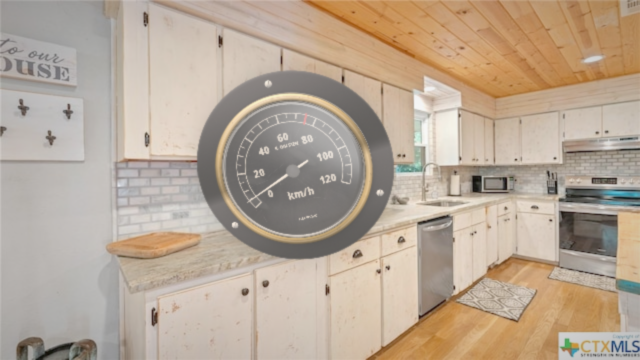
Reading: 5 km/h
